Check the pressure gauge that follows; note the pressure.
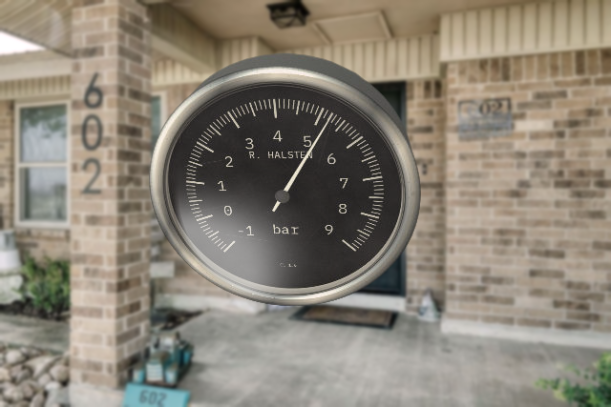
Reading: 5.2 bar
